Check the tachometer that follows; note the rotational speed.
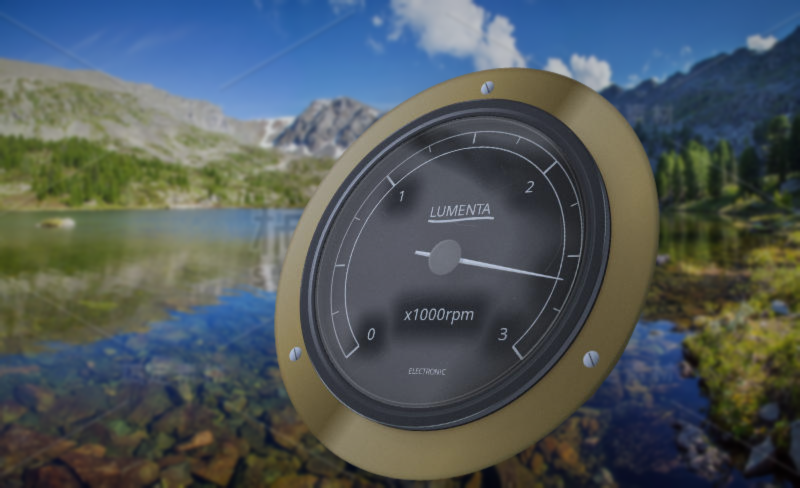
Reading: 2625 rpm
